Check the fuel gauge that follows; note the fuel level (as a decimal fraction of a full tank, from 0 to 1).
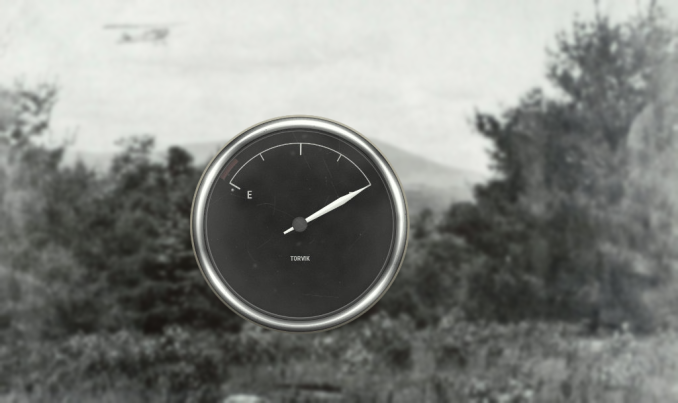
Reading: 1
